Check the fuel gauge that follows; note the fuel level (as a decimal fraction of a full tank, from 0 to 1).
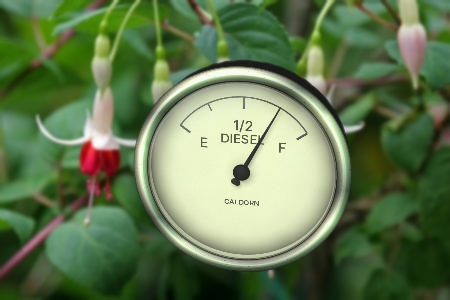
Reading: 0.75
